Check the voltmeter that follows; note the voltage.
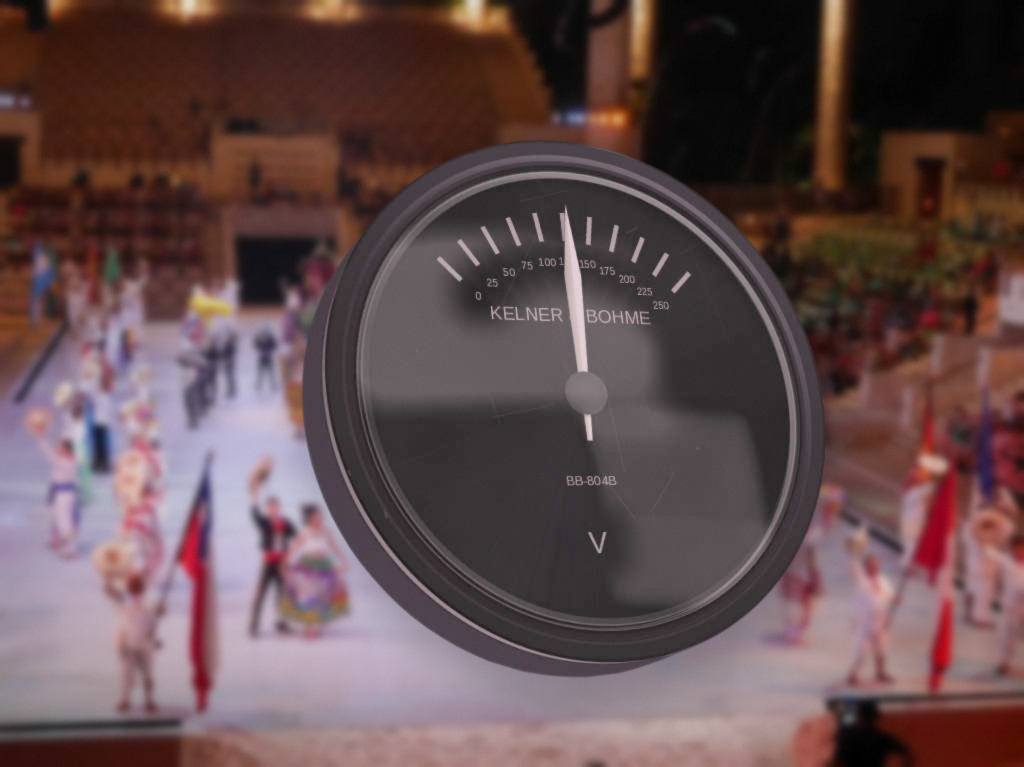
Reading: 125 V
